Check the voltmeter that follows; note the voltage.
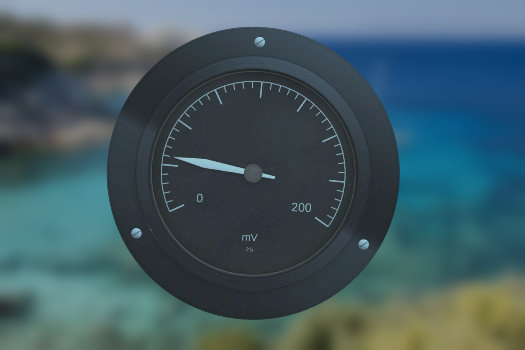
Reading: 30 mV
